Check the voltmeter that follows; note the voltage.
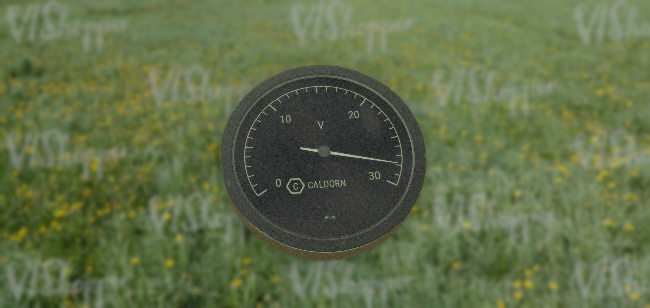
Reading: 28 V
